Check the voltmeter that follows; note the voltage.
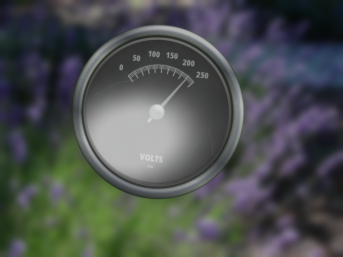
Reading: 225 V
